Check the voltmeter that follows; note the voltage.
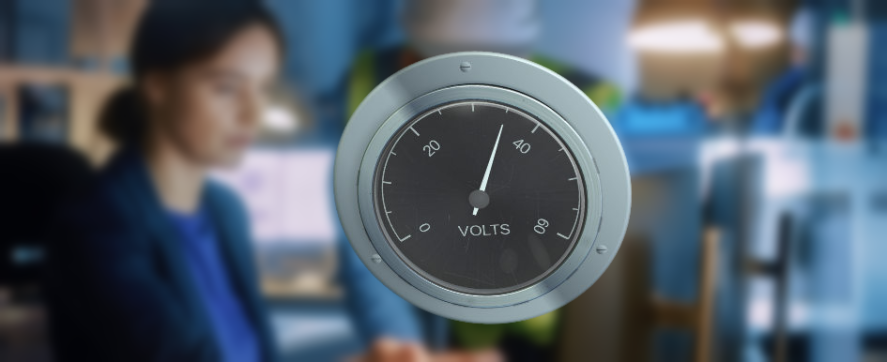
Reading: 35 V
